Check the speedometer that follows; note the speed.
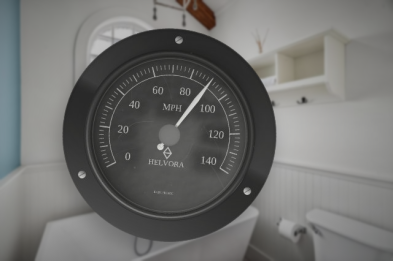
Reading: 90 mph
